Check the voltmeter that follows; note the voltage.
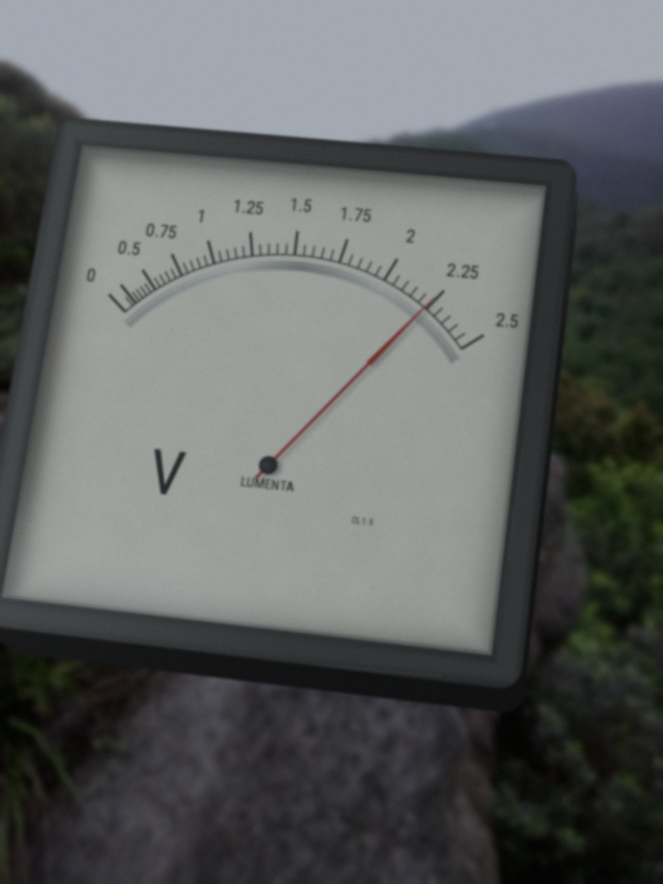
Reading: 2.25 V
